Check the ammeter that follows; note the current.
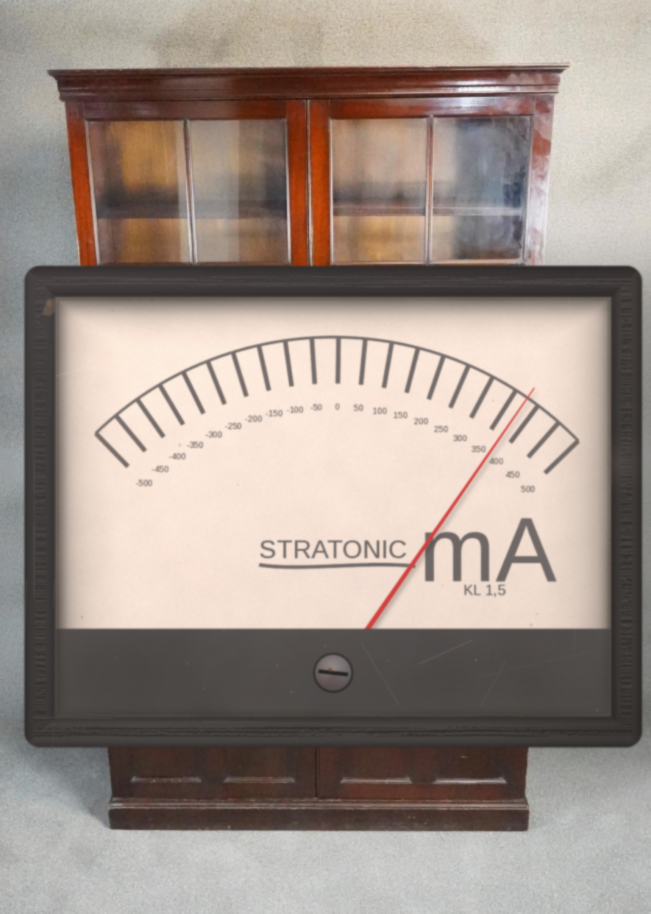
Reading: 375 mA
